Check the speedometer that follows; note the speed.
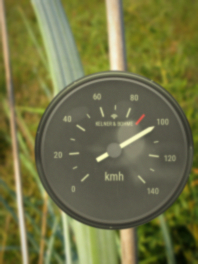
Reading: 100 km/h
